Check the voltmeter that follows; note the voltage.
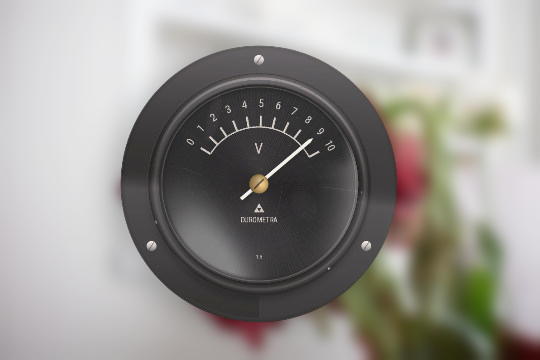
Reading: 9 V
